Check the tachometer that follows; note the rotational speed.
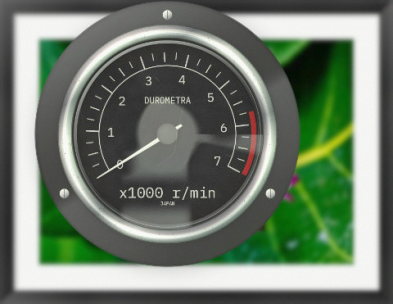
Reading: 0 rpm
